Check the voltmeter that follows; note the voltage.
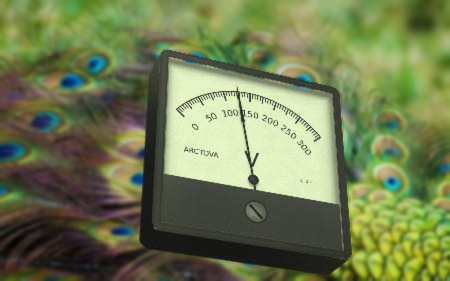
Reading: 125 V
